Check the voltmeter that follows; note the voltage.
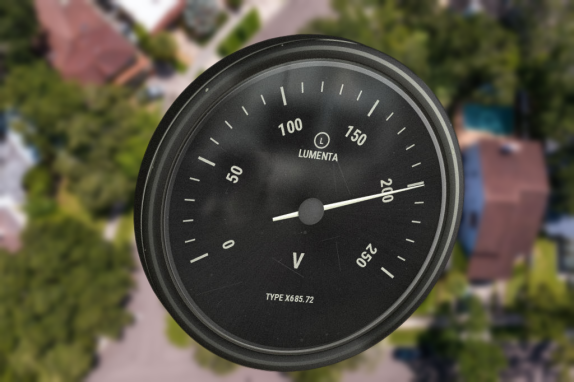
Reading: 200 V
